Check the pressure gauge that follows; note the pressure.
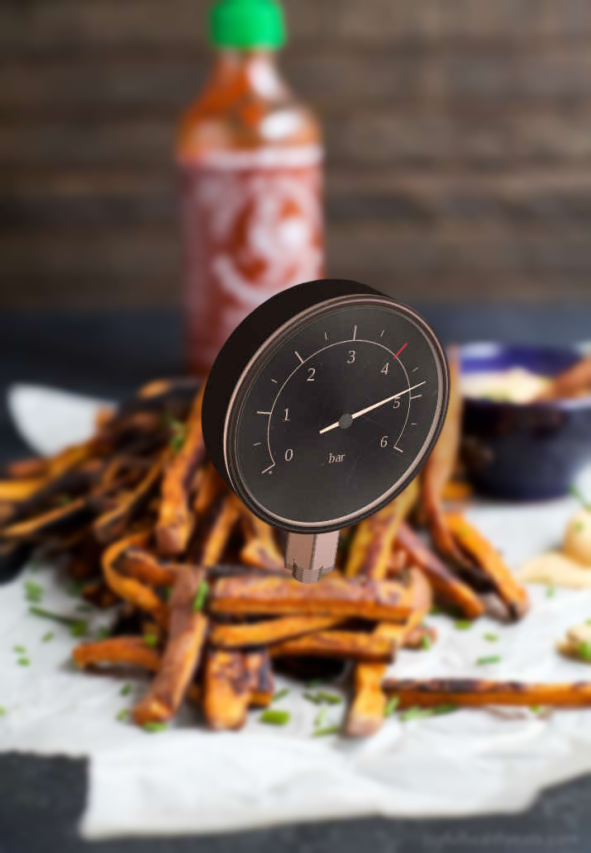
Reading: 4.75 bar
